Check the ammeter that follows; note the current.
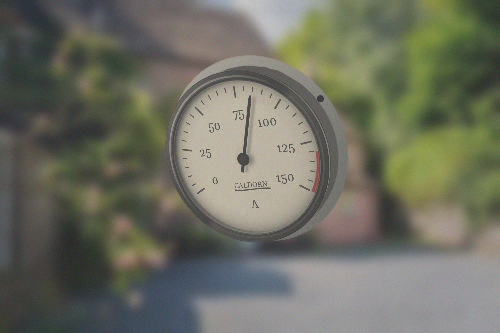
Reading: 85 A
